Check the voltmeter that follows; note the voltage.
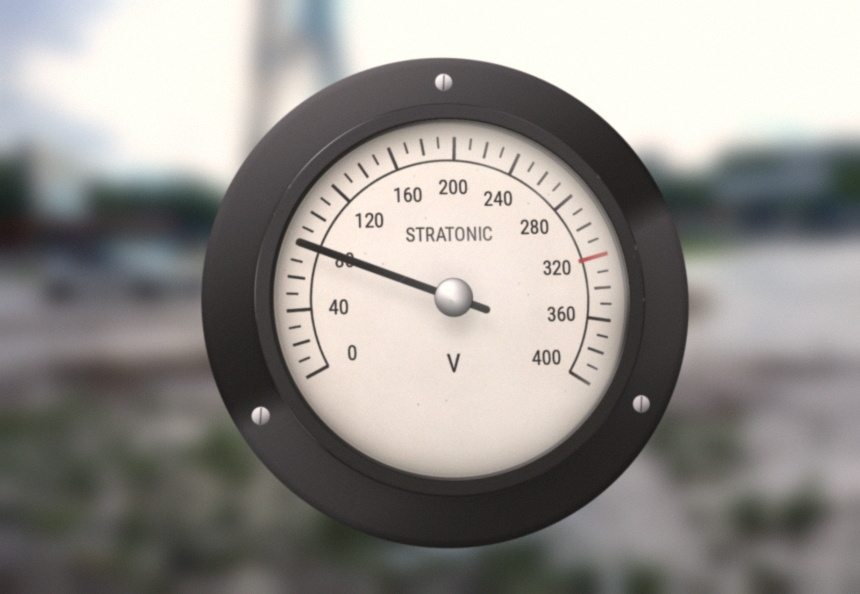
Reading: 80 V
